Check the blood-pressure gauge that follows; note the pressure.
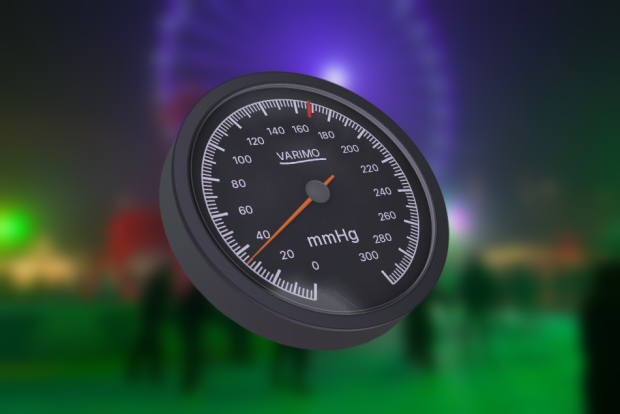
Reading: 34 mmHg
